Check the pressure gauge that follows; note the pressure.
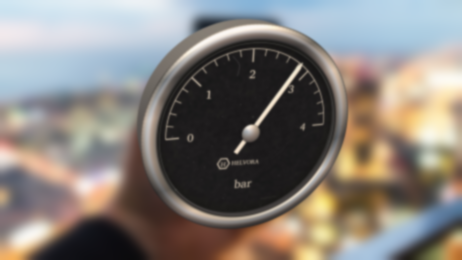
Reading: 2.8 bar
